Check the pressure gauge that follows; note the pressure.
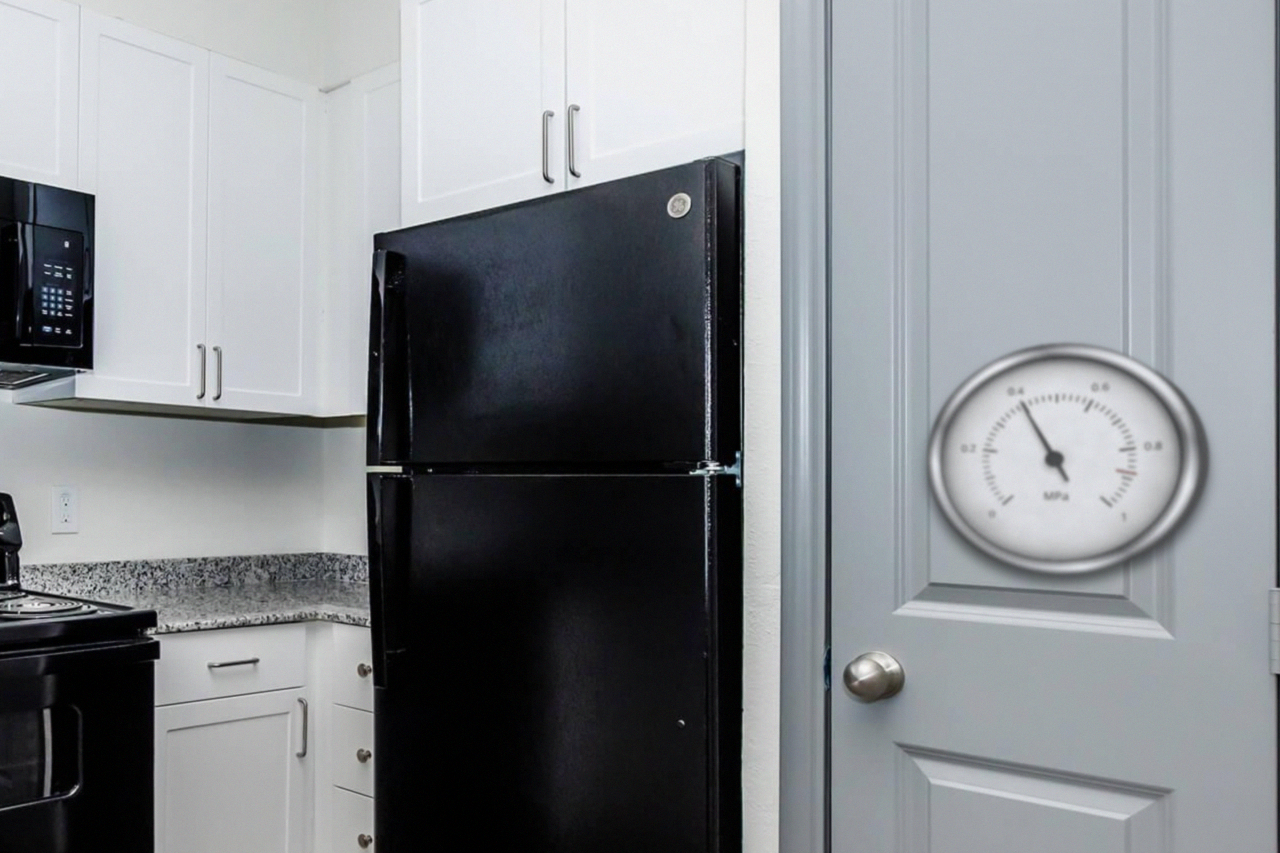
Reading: 0.4 MPa
